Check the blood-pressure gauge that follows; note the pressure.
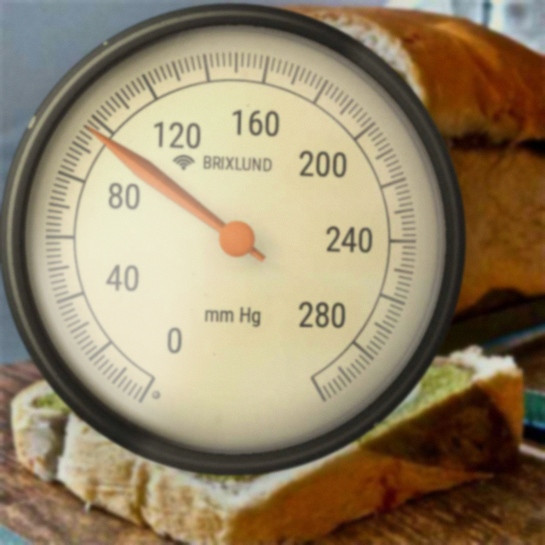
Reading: 96 mmHg
